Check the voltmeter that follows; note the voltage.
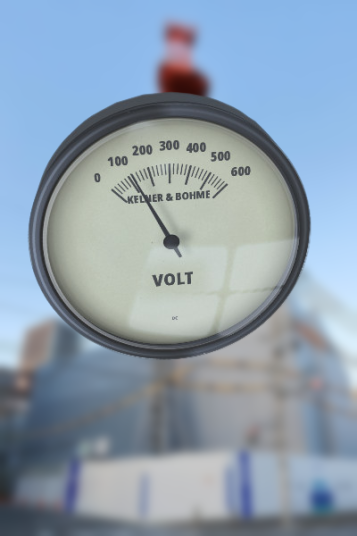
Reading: 120 V
